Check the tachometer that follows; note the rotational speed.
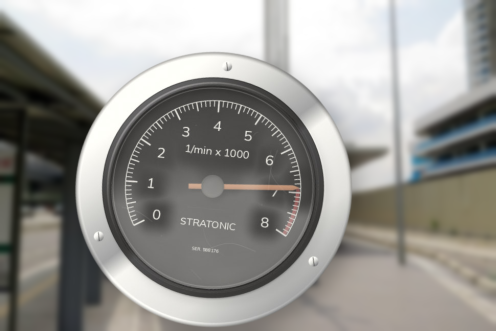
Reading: 6900 rpm
